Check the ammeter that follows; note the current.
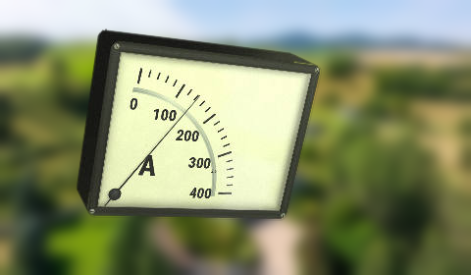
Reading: 140 A
